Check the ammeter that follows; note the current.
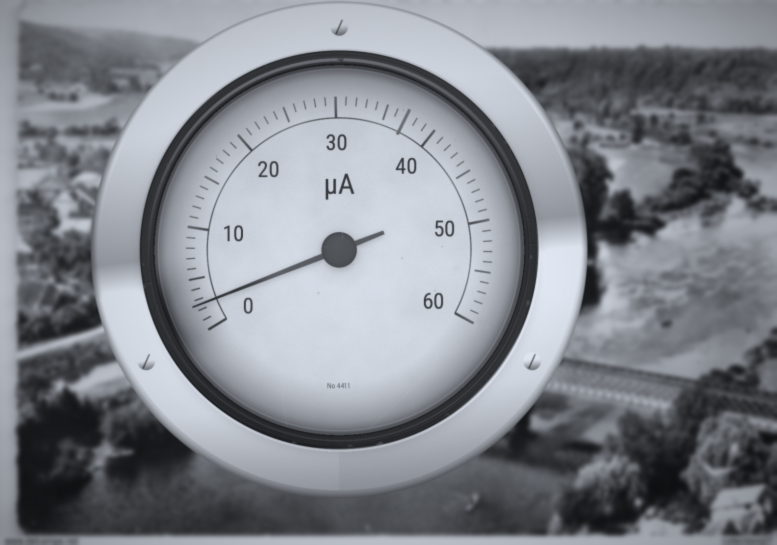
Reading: 2.5 µA
